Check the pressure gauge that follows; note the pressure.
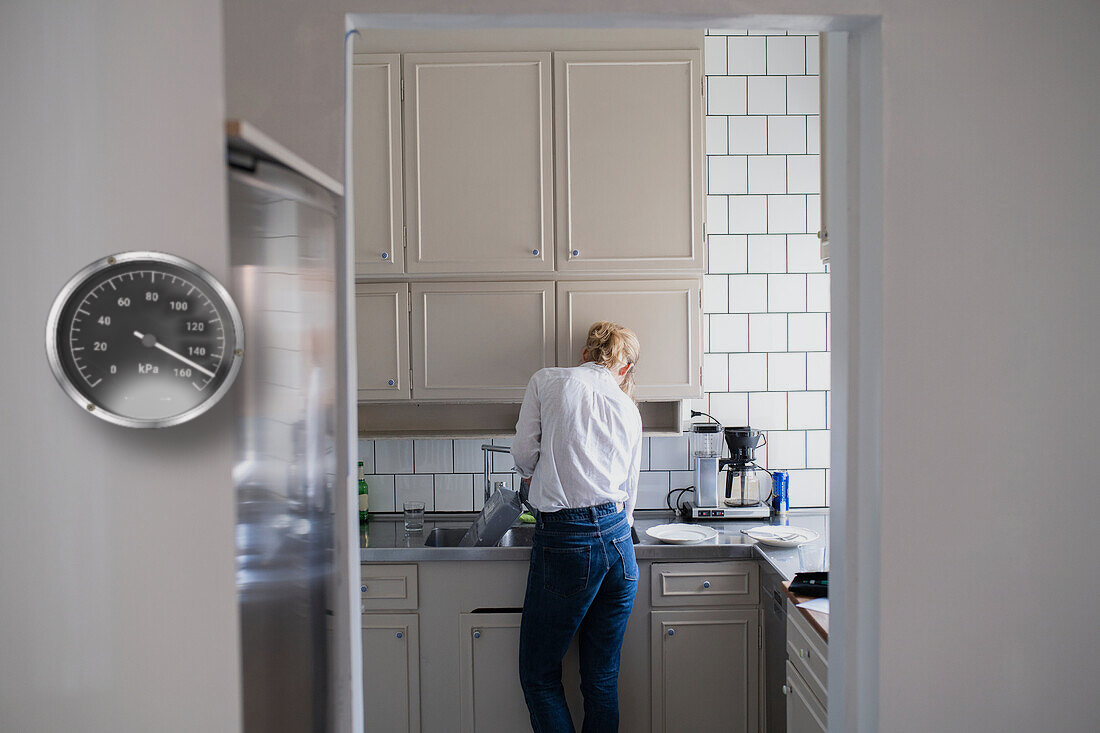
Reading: 150 kPa
